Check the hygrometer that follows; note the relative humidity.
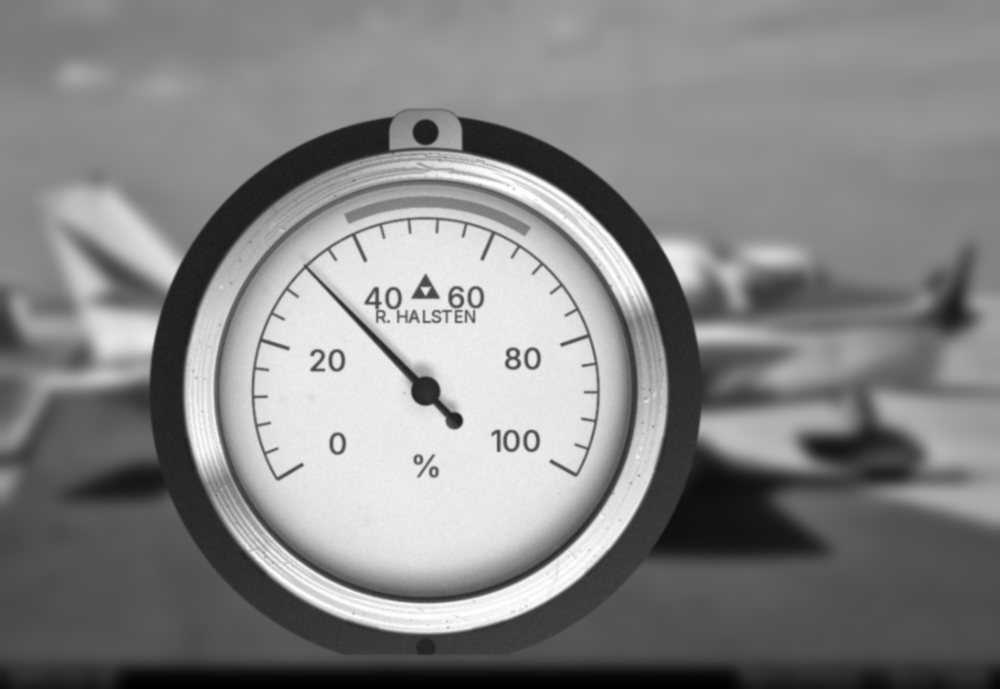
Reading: 32 %
